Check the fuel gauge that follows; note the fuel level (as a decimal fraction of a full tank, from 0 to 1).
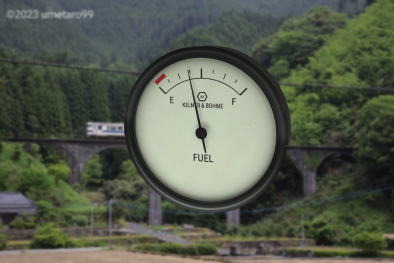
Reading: 0.375
